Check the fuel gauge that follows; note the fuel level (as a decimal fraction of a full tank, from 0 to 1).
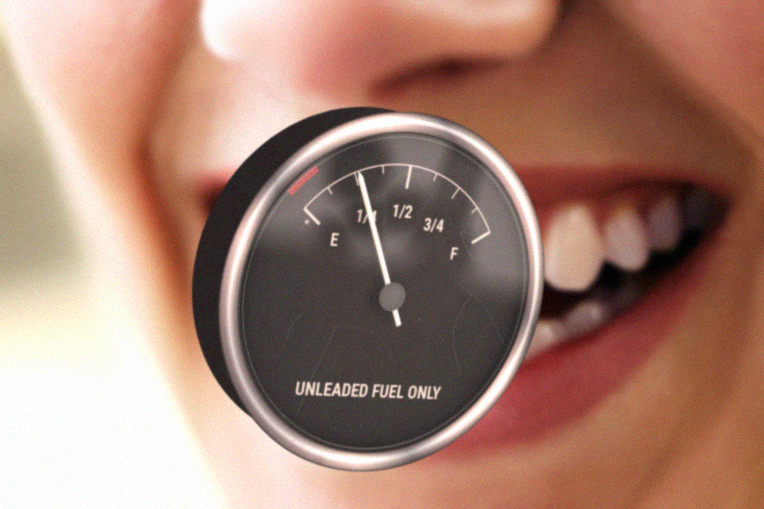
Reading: 0.25
